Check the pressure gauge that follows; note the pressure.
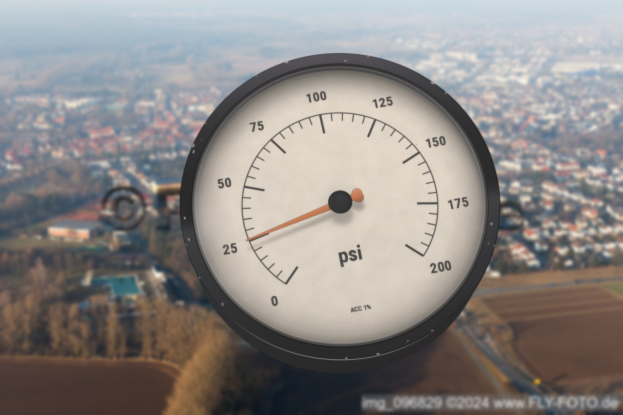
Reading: 25 psi
